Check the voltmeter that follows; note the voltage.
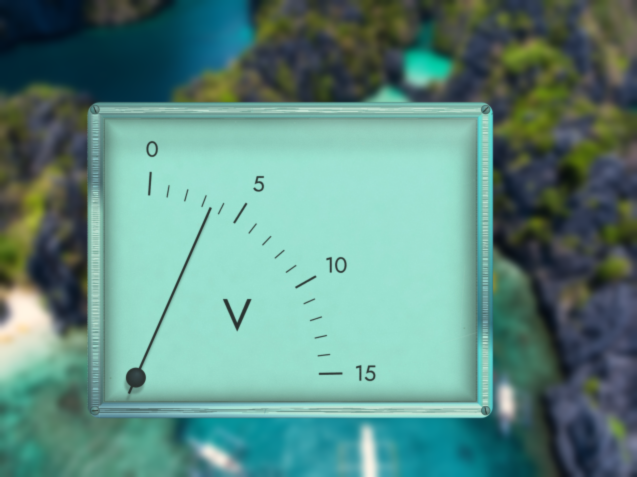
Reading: 3.5 V
